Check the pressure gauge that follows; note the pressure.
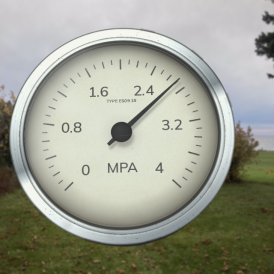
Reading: 2.7 MPa
